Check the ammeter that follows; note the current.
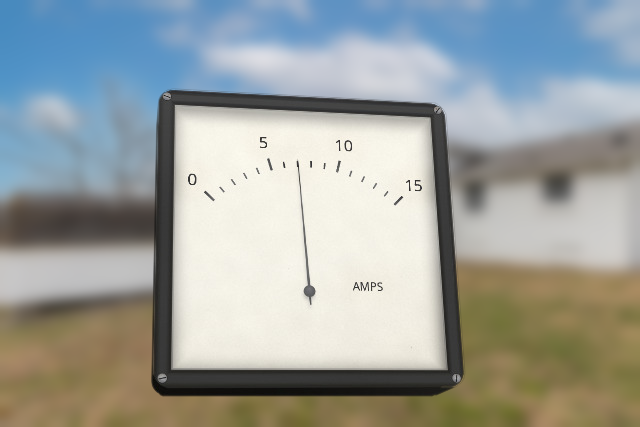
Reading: 7 A
